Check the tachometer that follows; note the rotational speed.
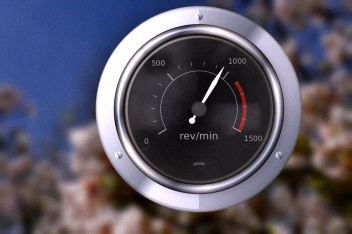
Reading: 950 rpm
